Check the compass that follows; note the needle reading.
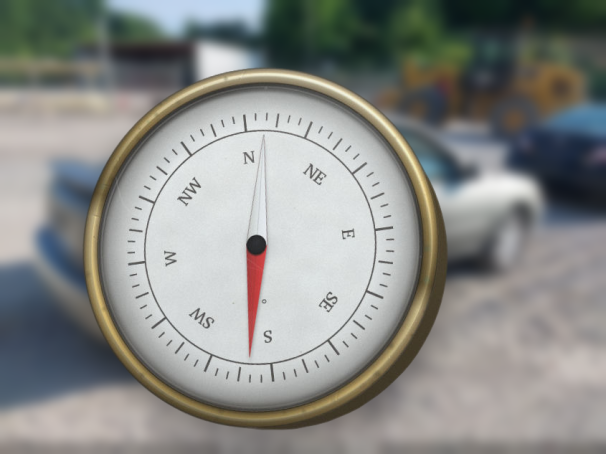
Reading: 190 °
